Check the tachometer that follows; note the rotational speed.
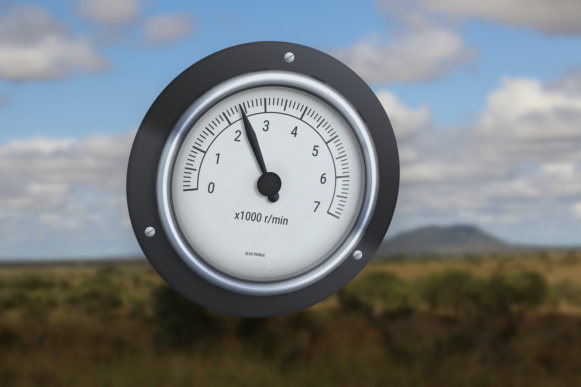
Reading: 2400 rpm
